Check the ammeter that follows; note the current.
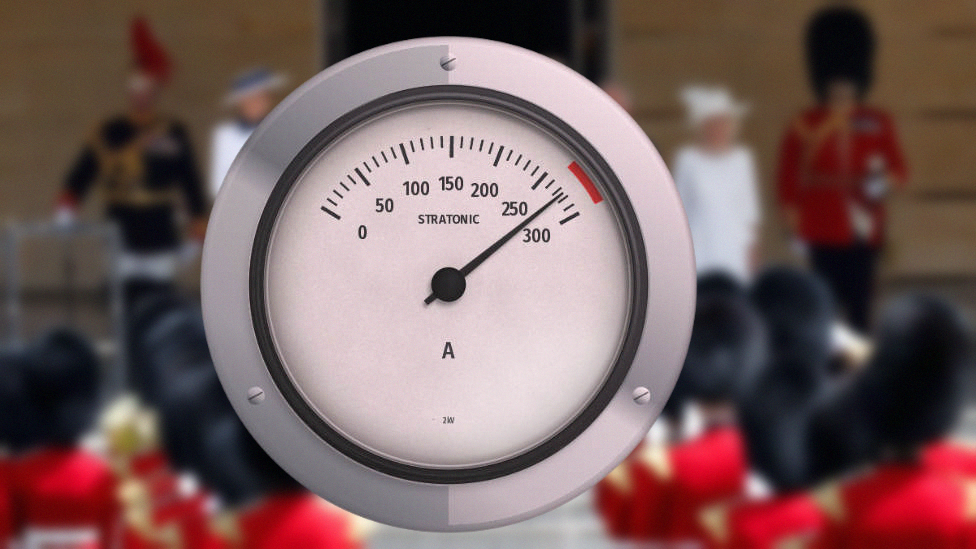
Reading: 275 A
